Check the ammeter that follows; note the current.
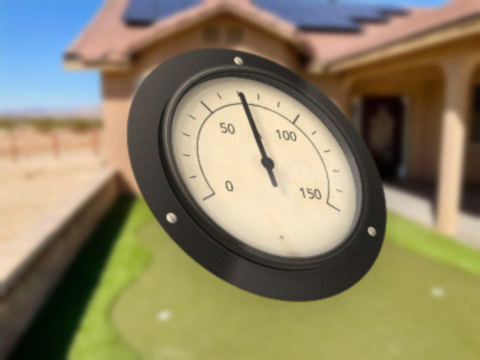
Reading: 70 A
